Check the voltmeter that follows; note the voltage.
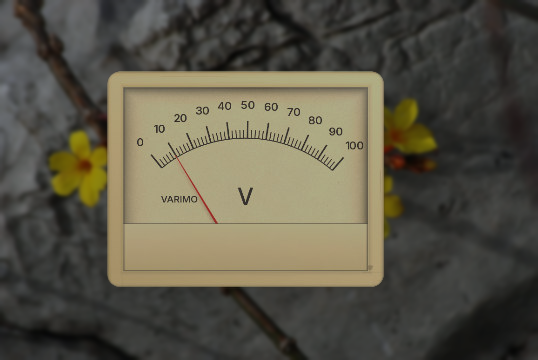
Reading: 10 V
